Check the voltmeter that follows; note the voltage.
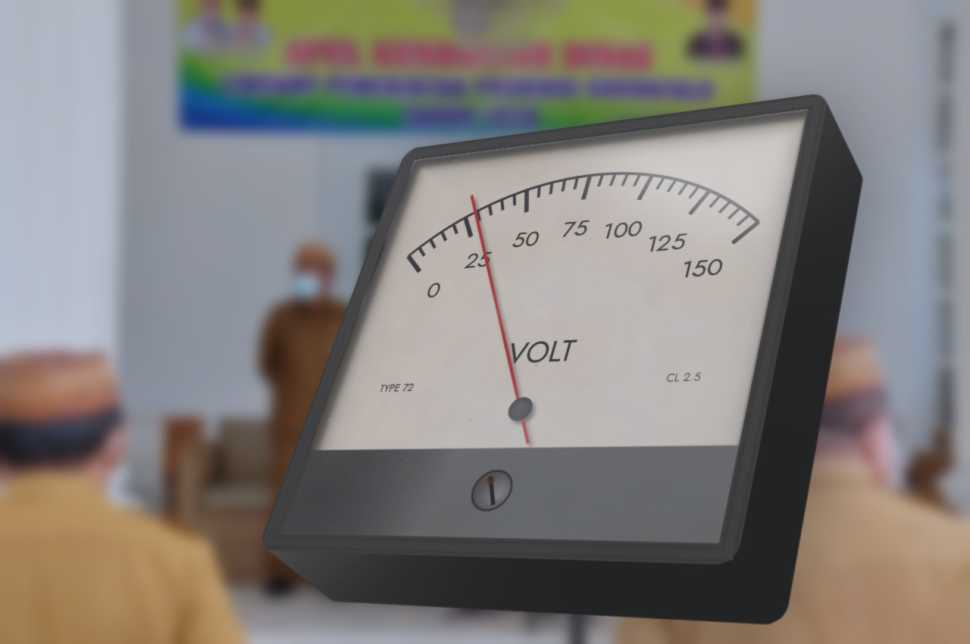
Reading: 30 V
